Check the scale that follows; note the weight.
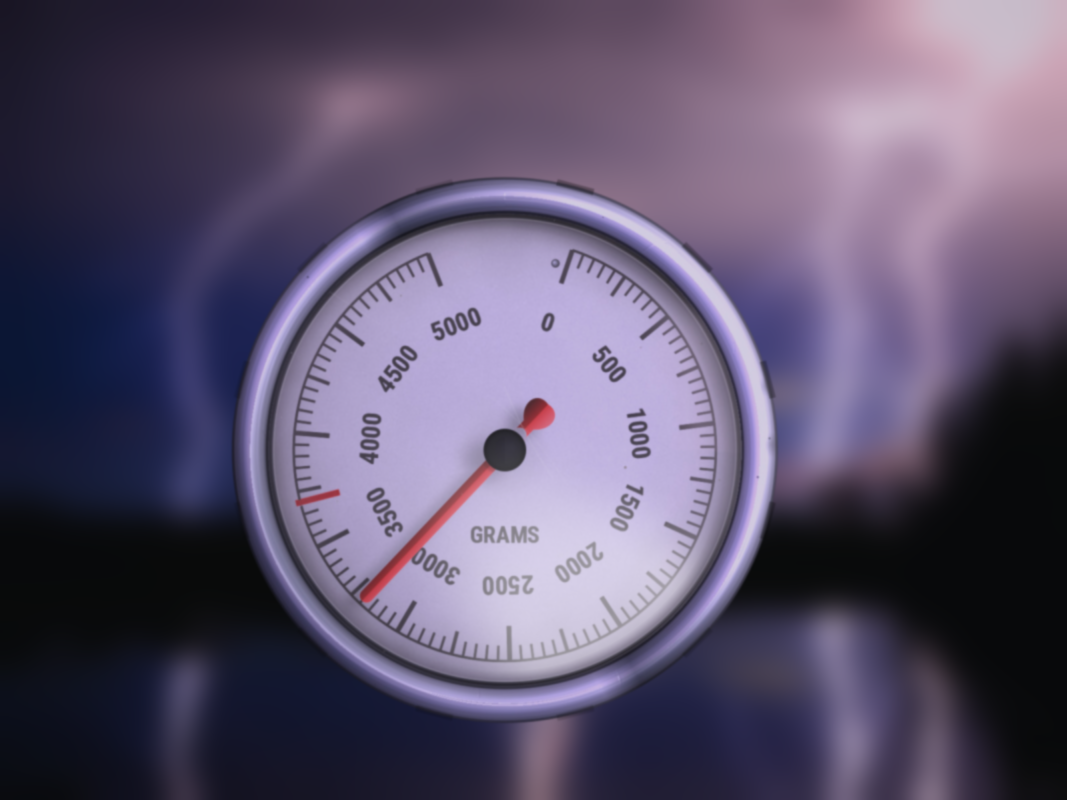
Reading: 3200 g
